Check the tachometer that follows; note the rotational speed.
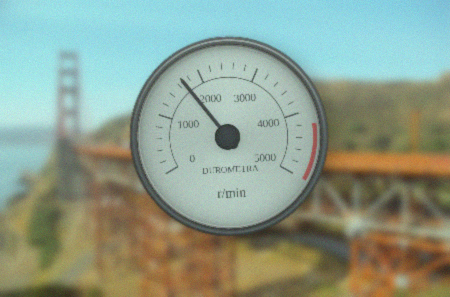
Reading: 1700 rpm
